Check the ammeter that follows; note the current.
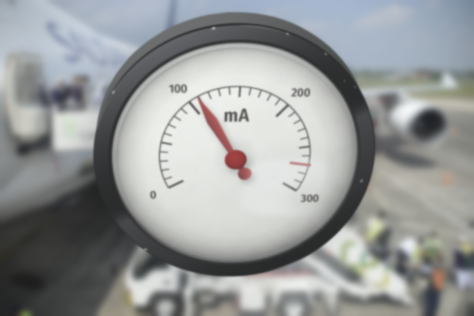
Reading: 110 mA
